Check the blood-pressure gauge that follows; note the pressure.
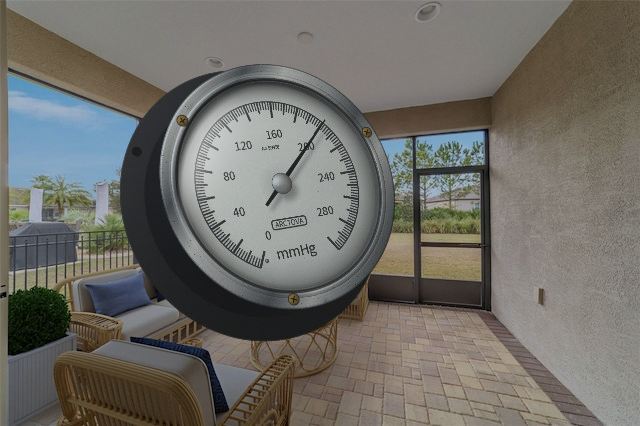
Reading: 200 mmHg
